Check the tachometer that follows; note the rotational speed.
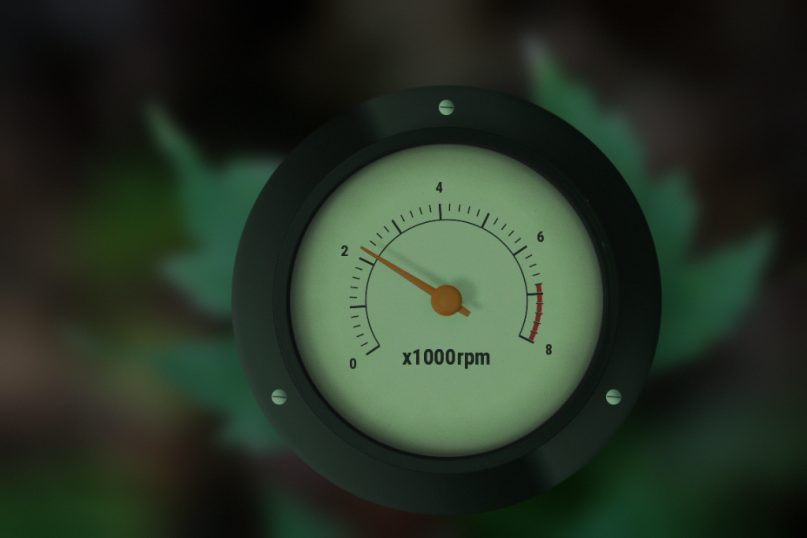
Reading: 2200 rpm
